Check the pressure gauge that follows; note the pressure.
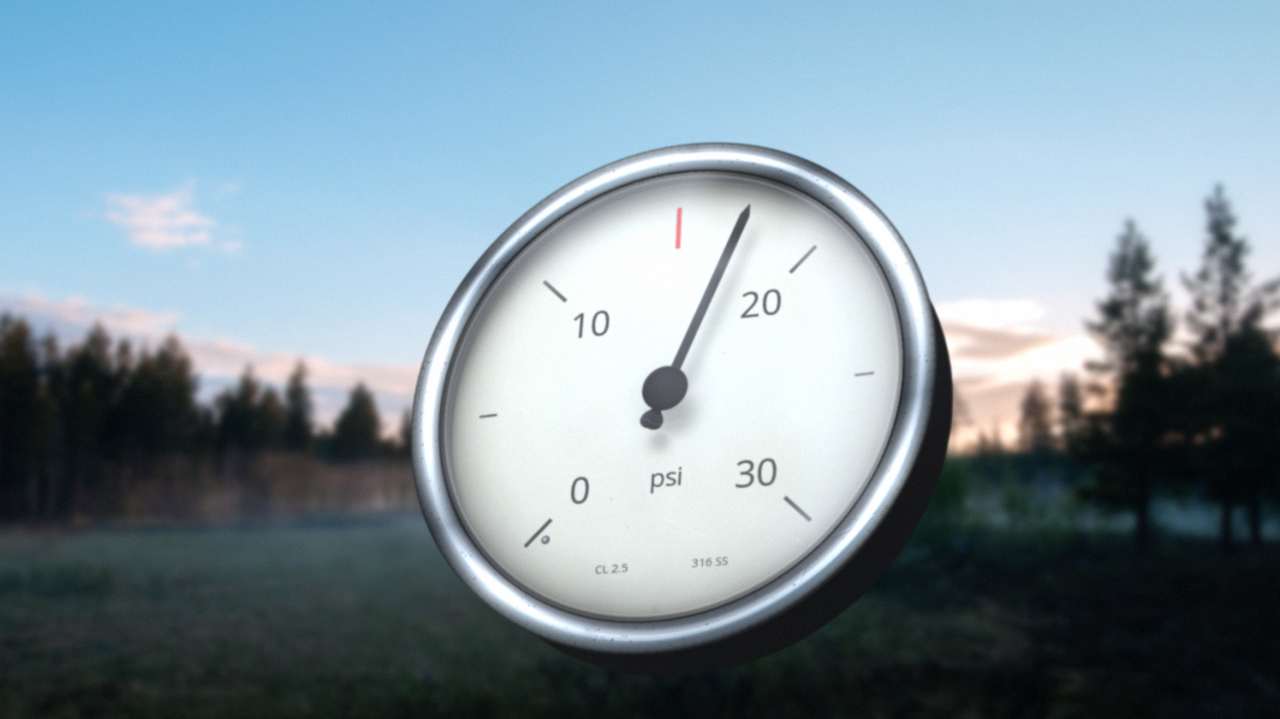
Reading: 17.5 psi
